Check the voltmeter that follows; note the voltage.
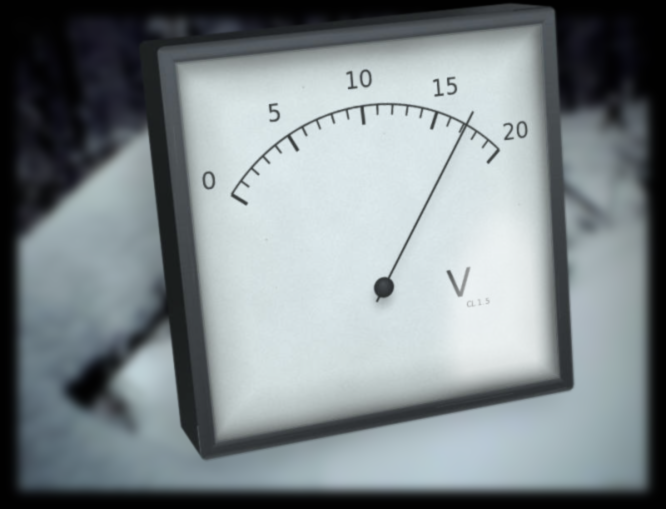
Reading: 17 V
